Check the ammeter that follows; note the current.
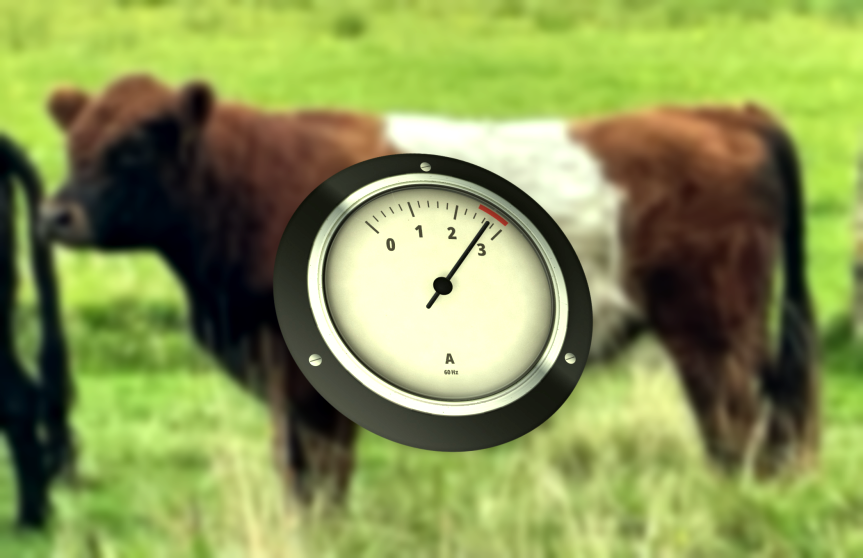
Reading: 2.7 A
